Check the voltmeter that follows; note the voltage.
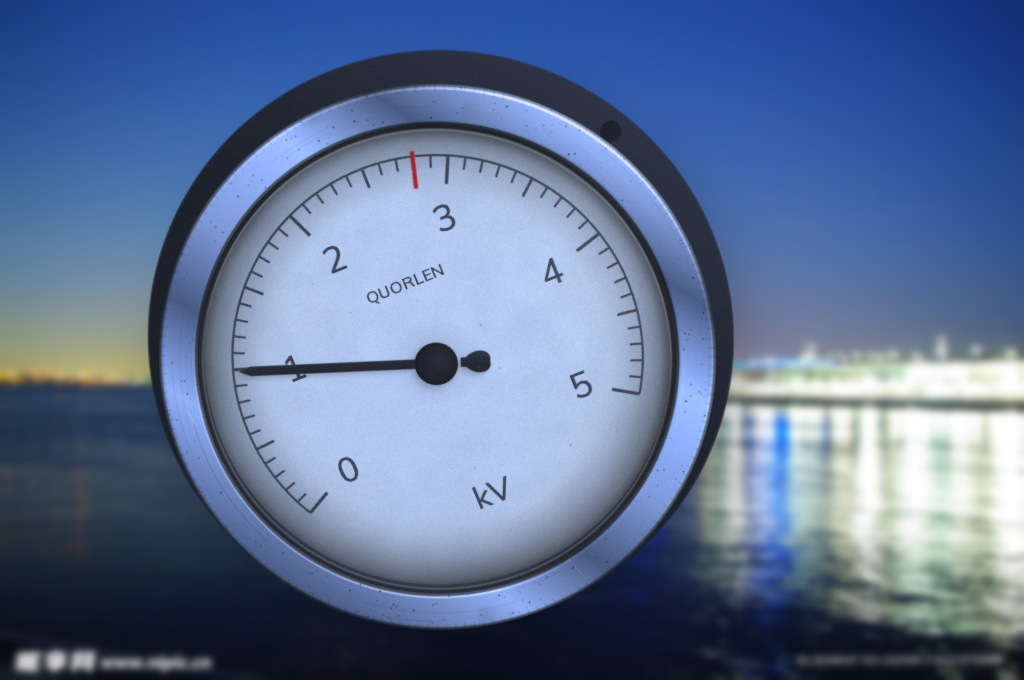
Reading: 1 kV
